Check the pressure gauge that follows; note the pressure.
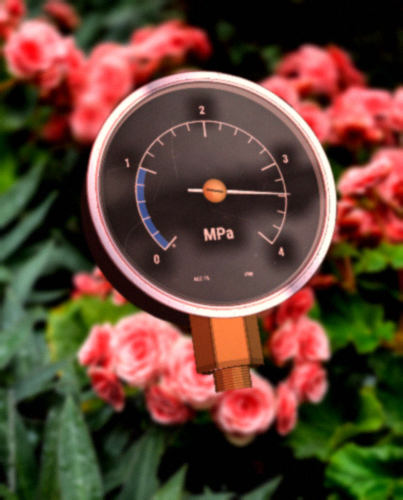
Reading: 3.4 MPa
